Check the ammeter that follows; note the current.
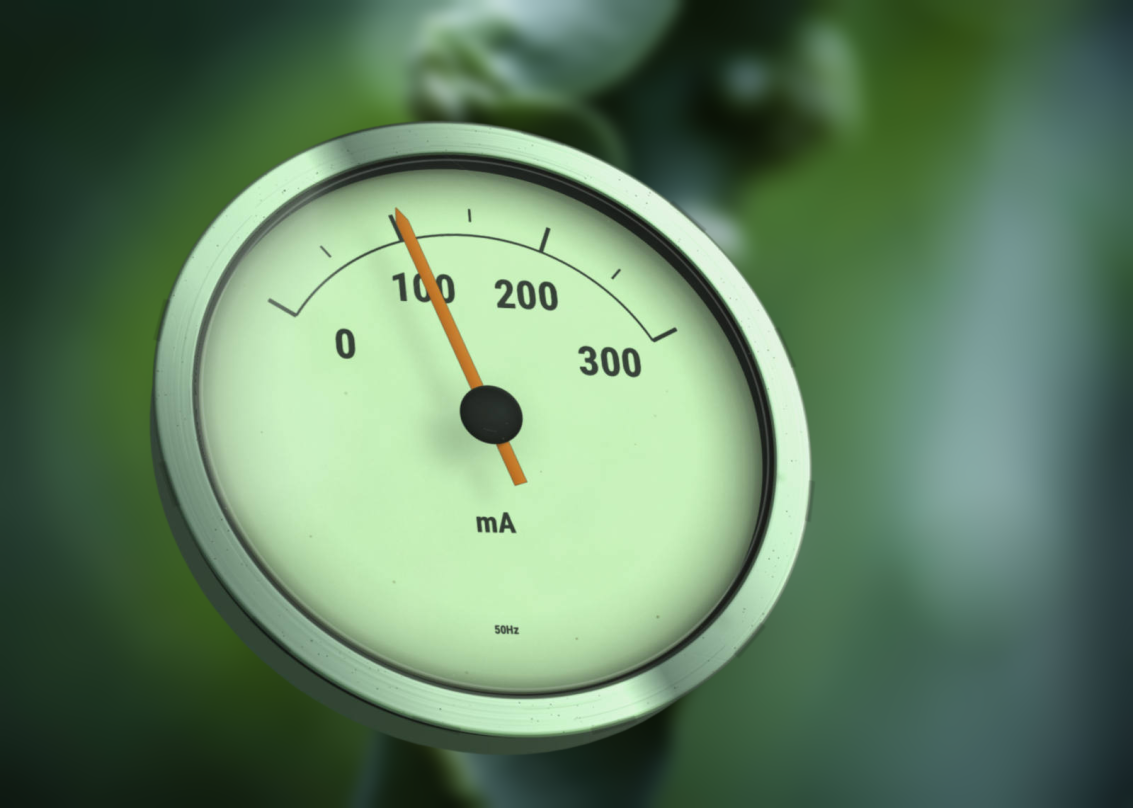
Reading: 100 mA
